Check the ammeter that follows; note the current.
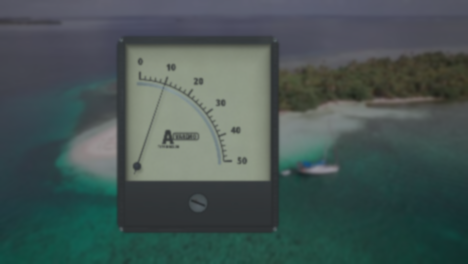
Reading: 10 A
